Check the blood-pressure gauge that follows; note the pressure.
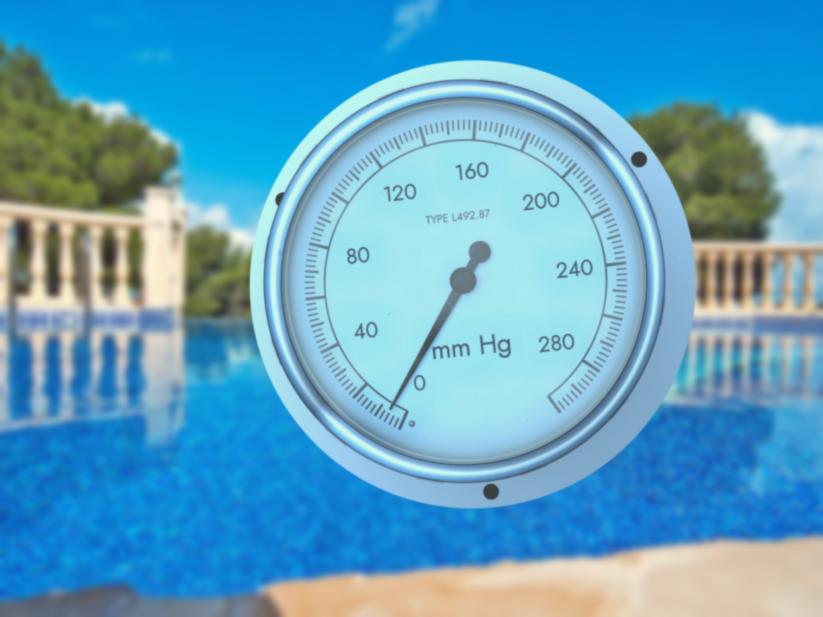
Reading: 6 mmHg
